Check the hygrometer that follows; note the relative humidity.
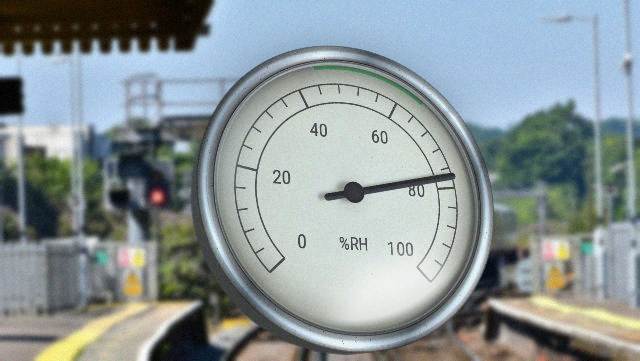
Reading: 78 %
